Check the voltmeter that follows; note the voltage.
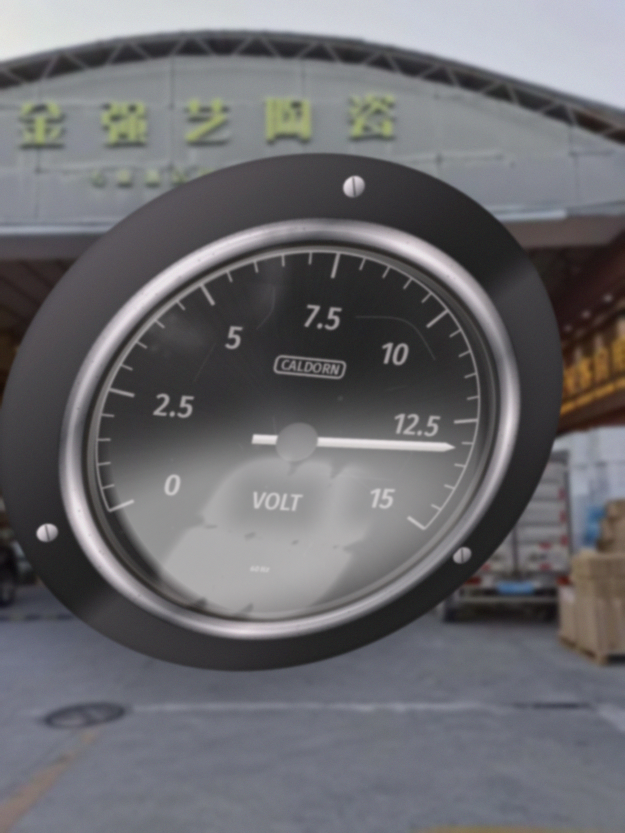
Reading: 13 V
